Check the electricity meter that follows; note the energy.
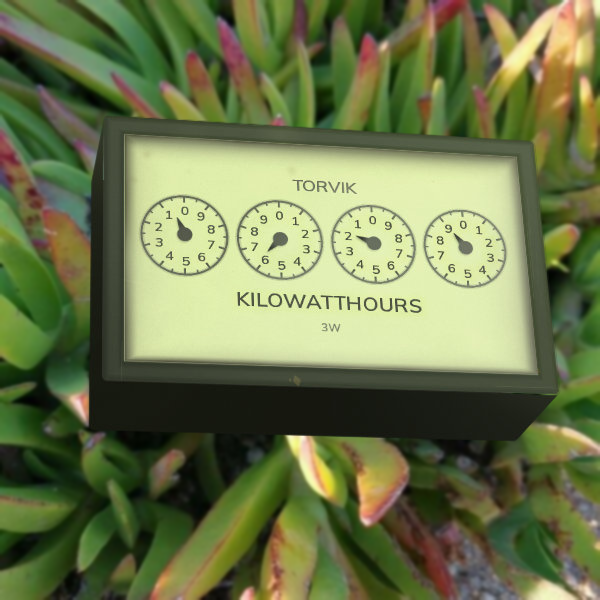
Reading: 619 kWh
